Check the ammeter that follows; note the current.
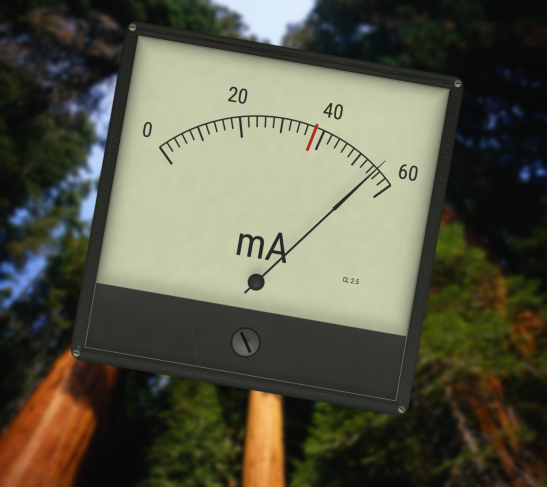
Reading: 55 mA
